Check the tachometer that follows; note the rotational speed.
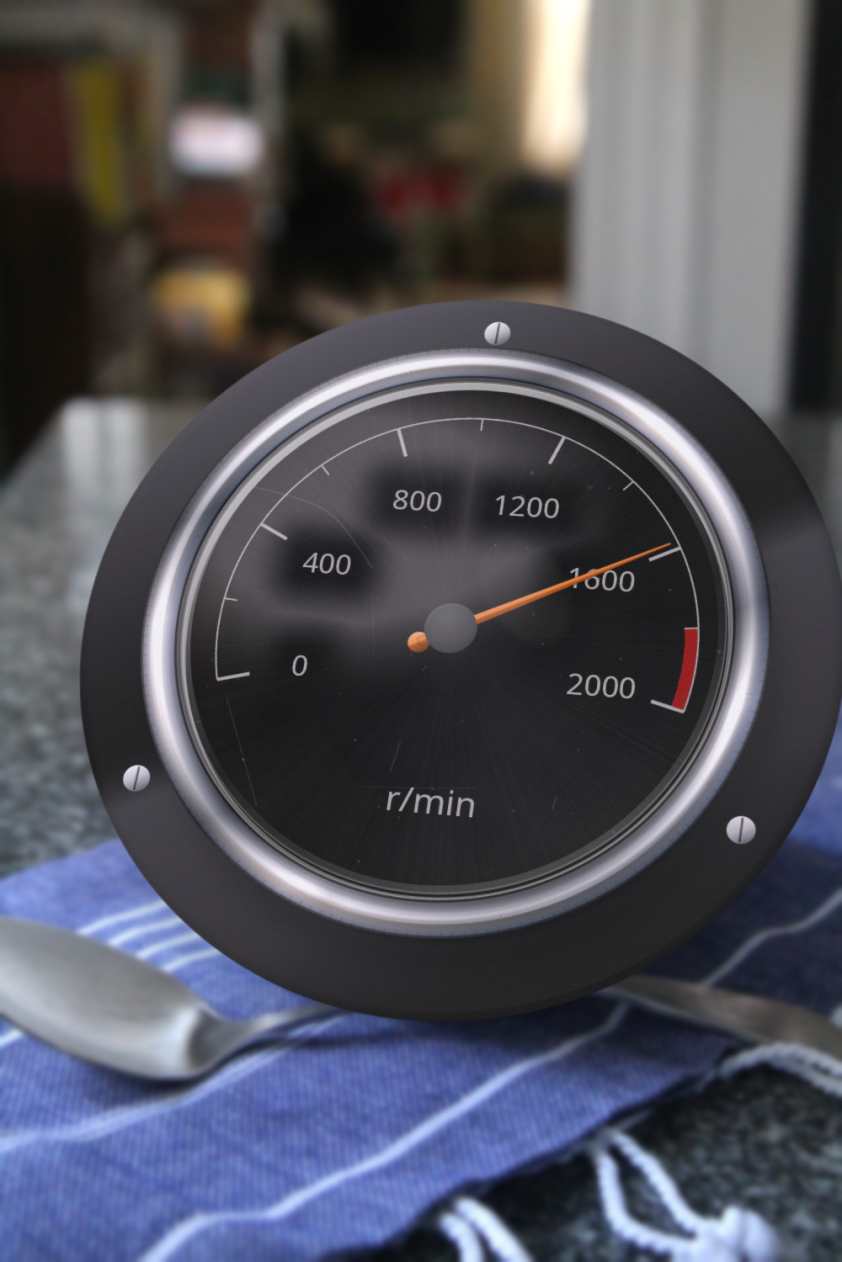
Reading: 1600 rpm
